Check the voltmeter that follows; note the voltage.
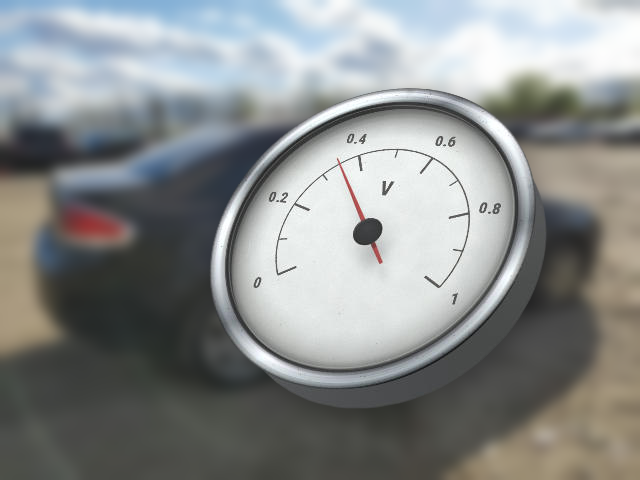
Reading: 0.35 V
